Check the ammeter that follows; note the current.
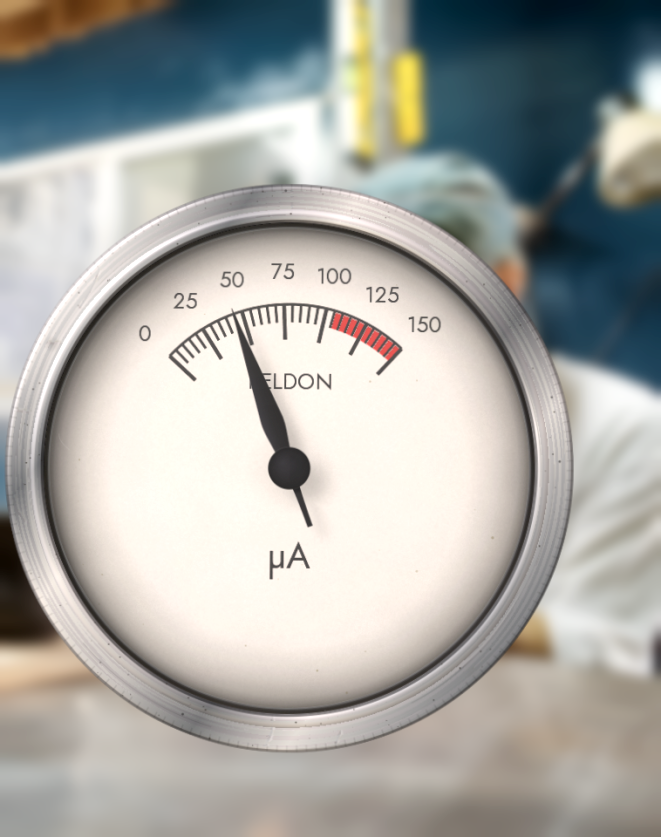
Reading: 45 µA
